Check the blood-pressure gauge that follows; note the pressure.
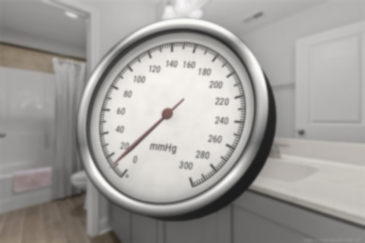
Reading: 10 mmHg
